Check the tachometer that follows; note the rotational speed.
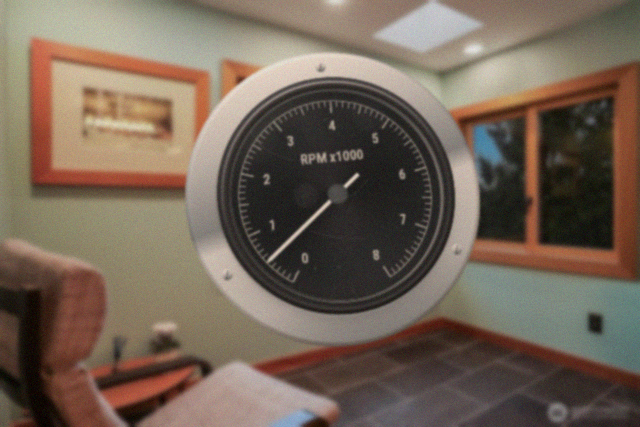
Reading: 500 rpm
